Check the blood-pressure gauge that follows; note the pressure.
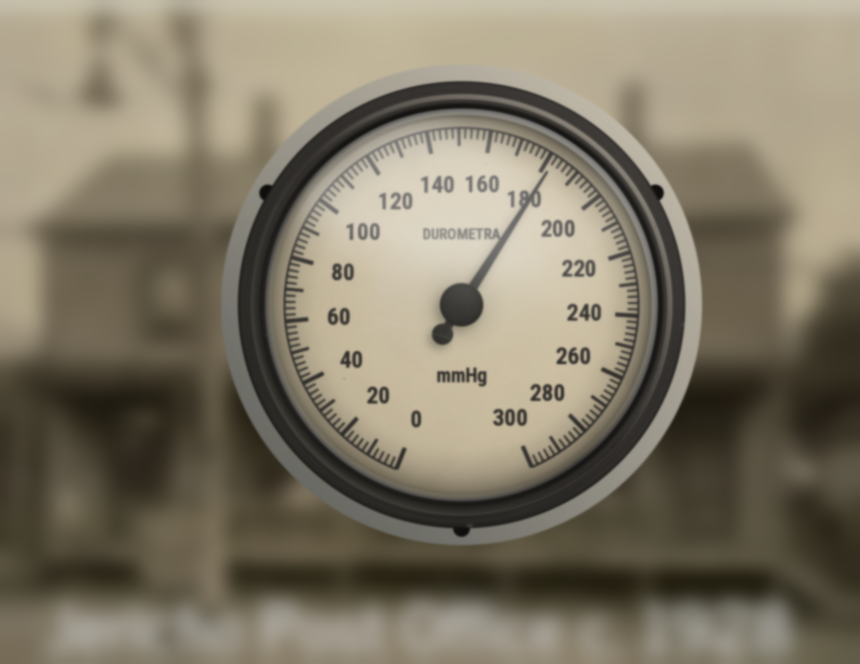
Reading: 182 mmHg
